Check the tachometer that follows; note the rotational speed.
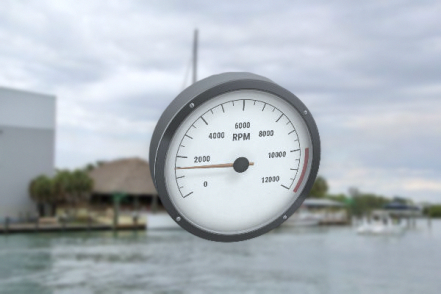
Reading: 1500 rpm
